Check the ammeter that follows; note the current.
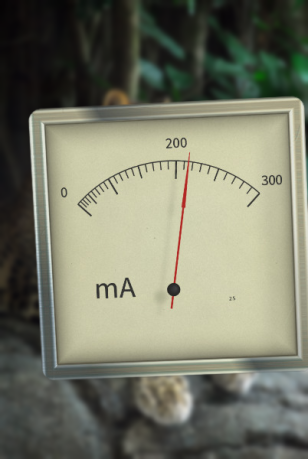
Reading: 215 mA
